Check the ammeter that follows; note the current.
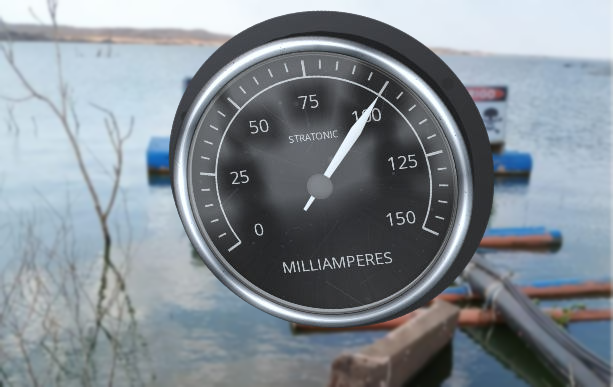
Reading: 100 mA
